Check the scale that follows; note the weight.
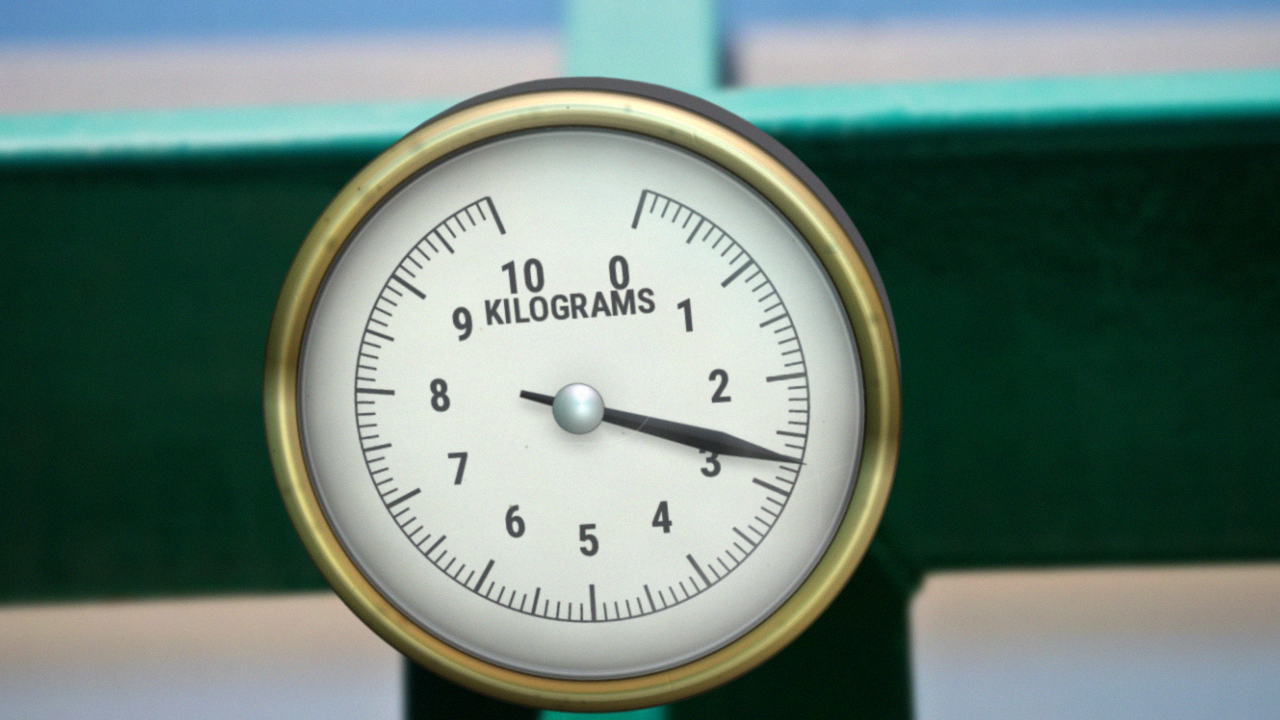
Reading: 2.7 kg
